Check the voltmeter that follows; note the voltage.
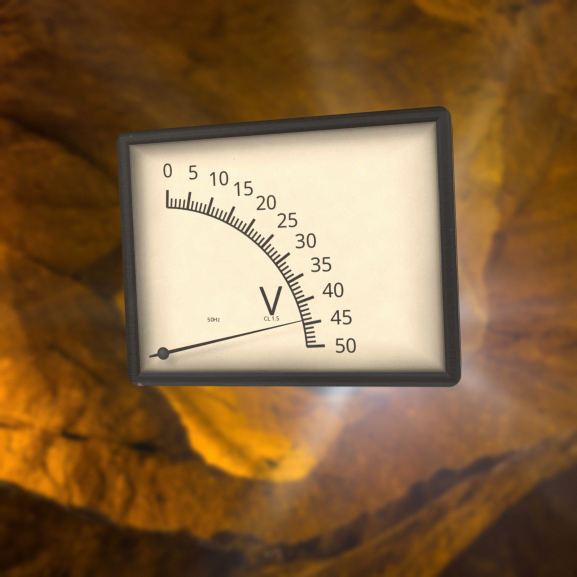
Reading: 44 V
